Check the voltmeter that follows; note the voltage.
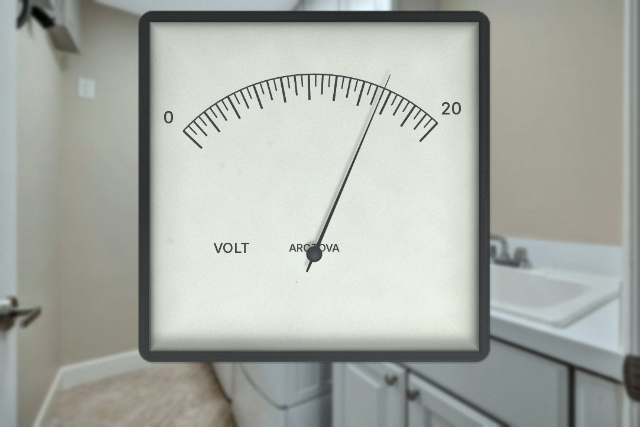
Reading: 15.5 V
